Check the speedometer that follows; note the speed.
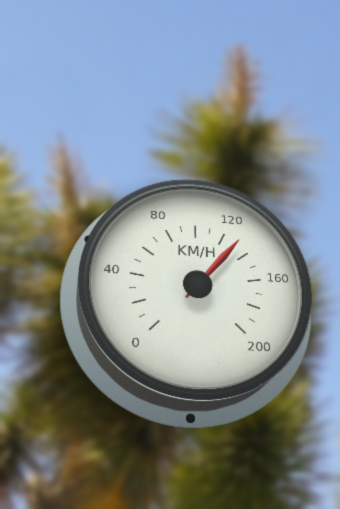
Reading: 130 km/h
